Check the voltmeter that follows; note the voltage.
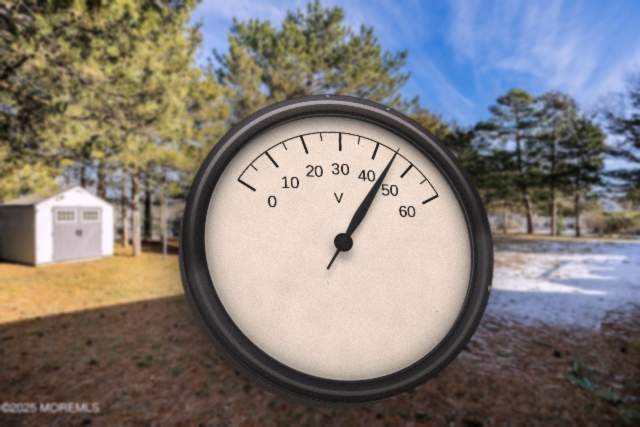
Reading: 45 V
